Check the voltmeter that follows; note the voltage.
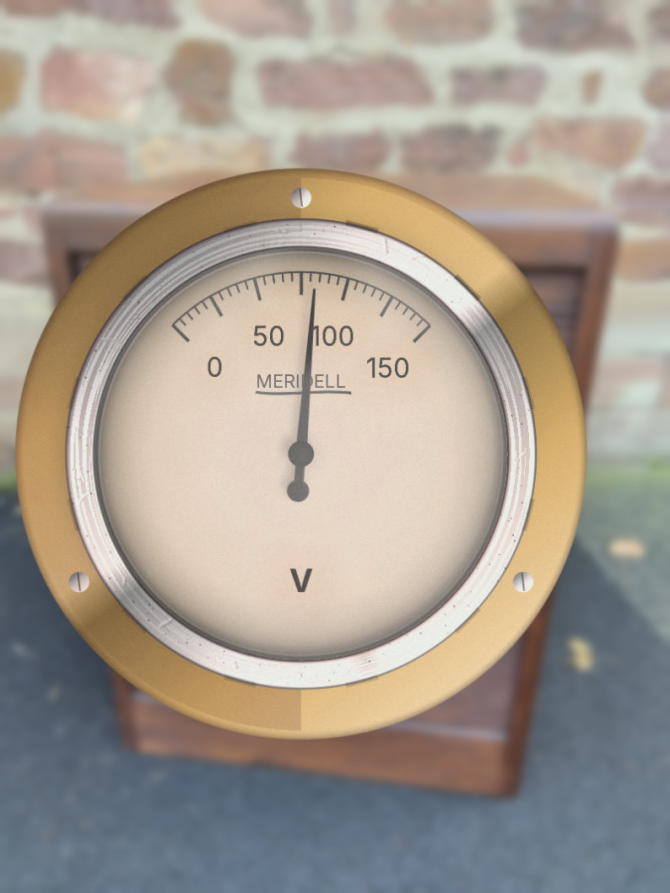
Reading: 82.5 V
